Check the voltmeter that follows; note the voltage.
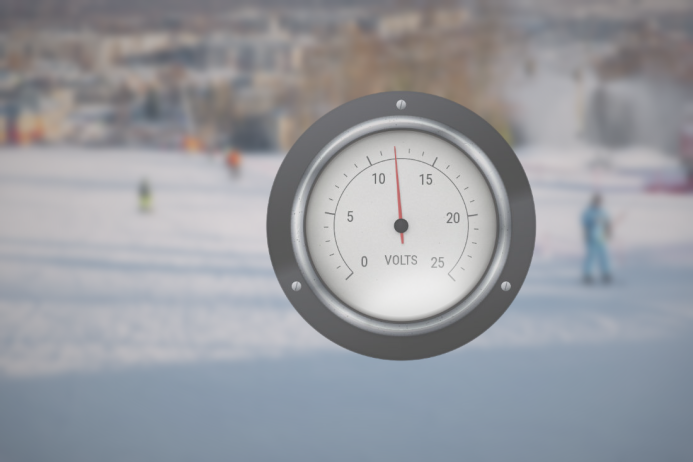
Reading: 12 V
